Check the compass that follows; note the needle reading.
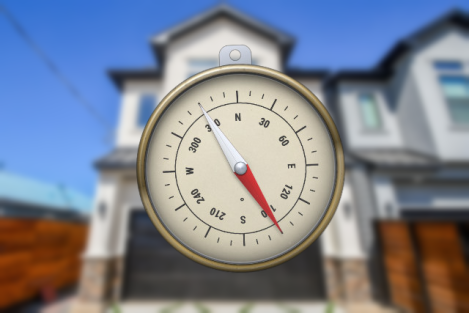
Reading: 150 °
